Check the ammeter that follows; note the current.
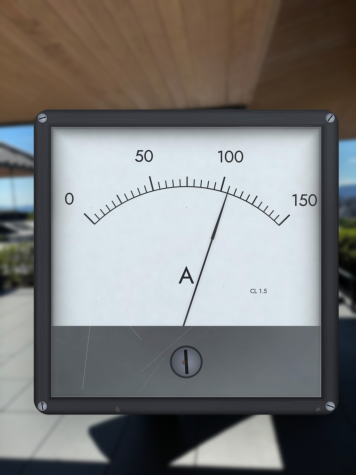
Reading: 105 A
